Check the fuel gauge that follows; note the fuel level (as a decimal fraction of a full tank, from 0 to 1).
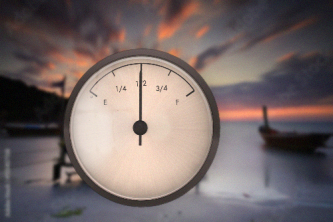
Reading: 0.5
